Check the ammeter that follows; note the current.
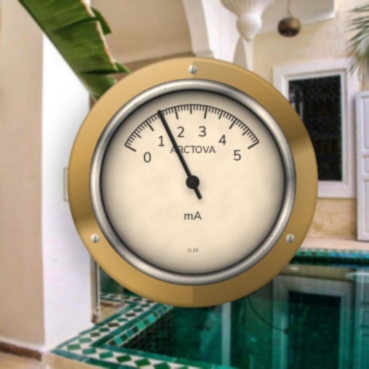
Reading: 1.5 mA
